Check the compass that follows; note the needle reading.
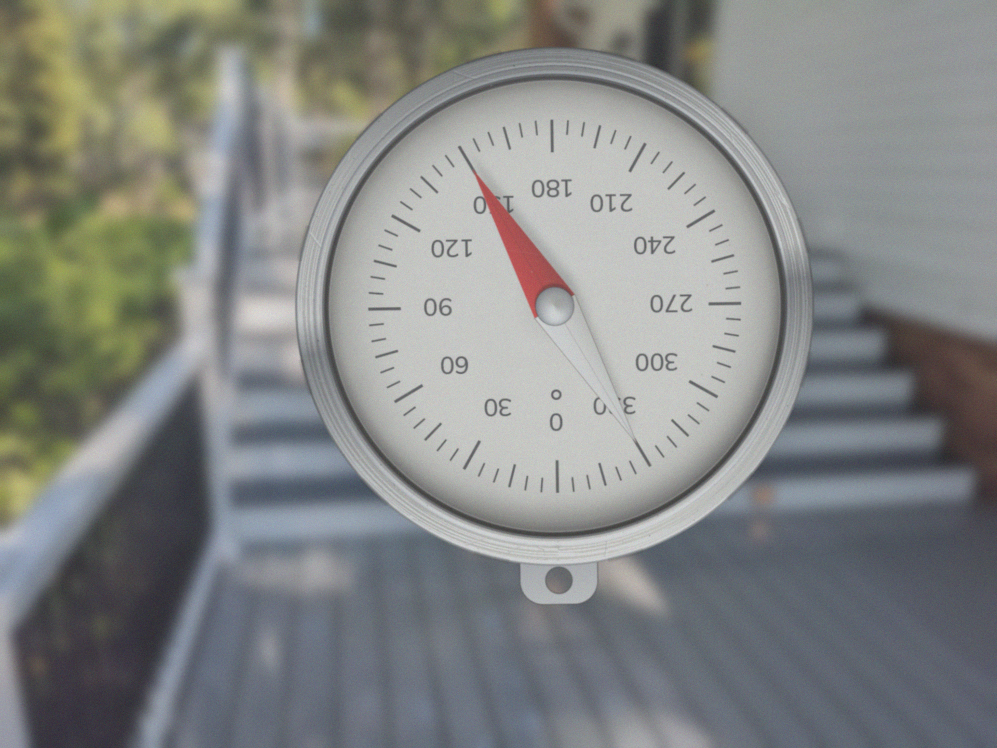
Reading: 150 °
